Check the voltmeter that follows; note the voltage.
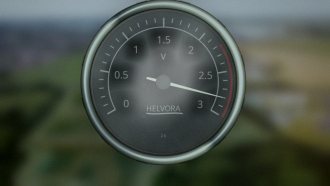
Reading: 2.8 V
